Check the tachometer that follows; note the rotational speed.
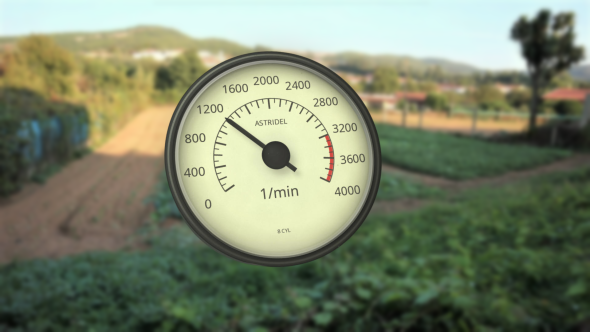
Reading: 1200 rpm
